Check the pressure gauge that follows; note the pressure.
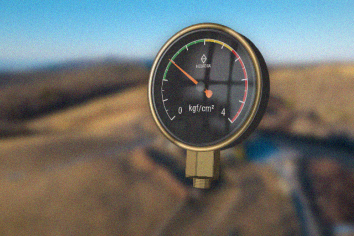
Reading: 1.2 kg/cm²
